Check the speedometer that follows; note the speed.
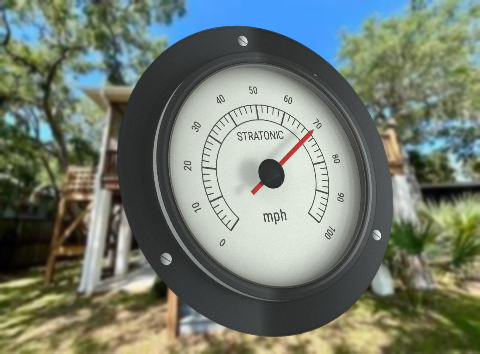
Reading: 70 mph
